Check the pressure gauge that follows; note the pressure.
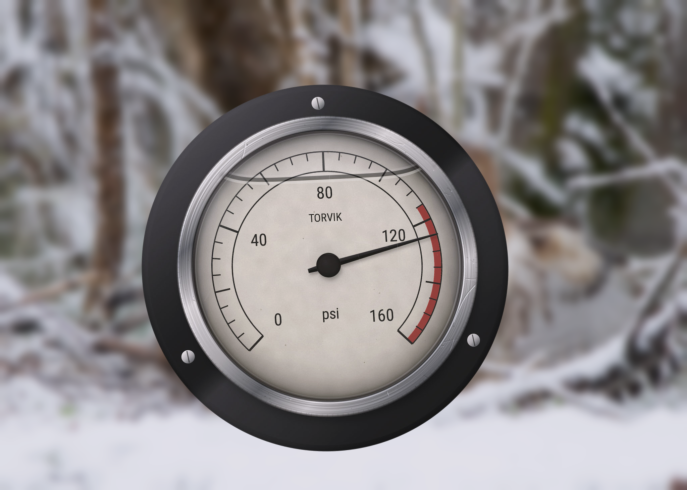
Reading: 125 psi
